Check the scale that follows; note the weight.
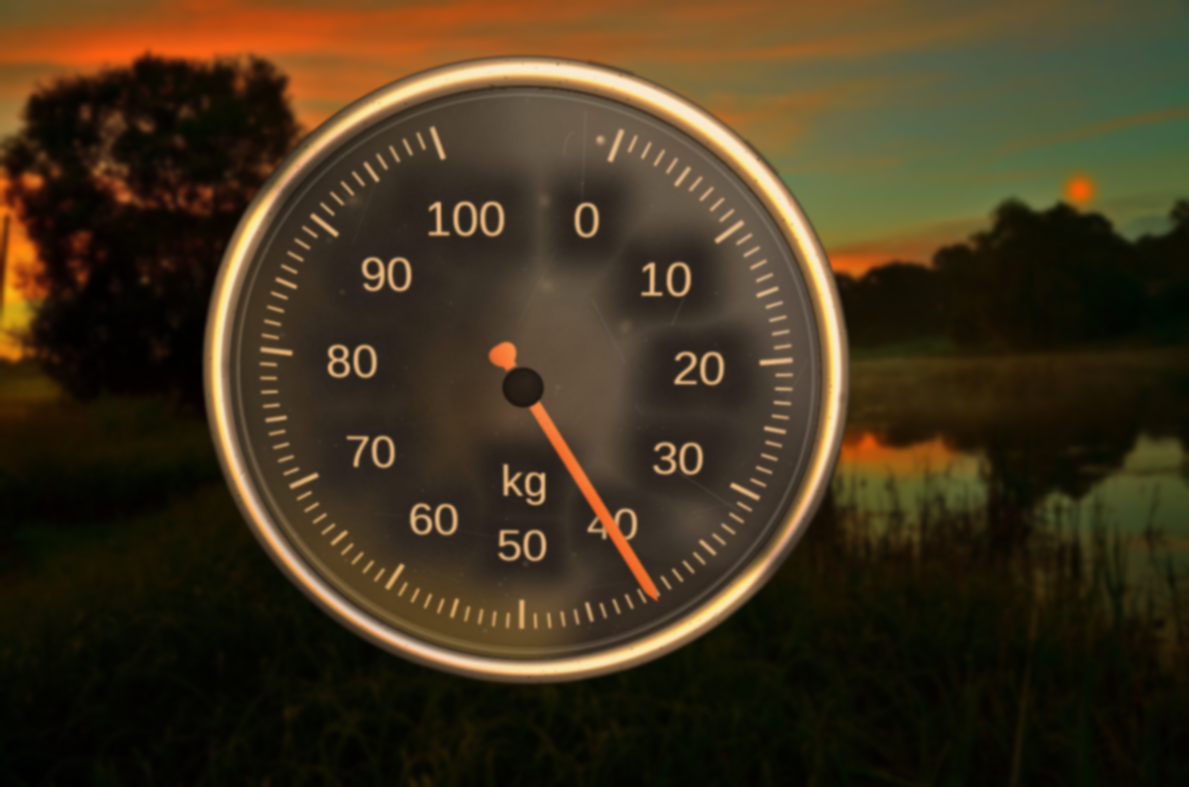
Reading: 40 kg
